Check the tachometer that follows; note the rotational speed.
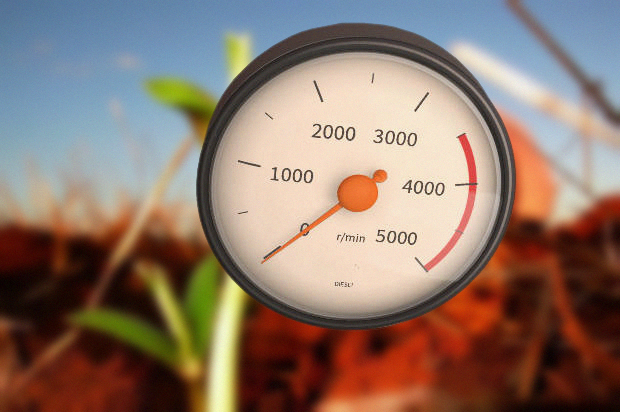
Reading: 0 rpm
